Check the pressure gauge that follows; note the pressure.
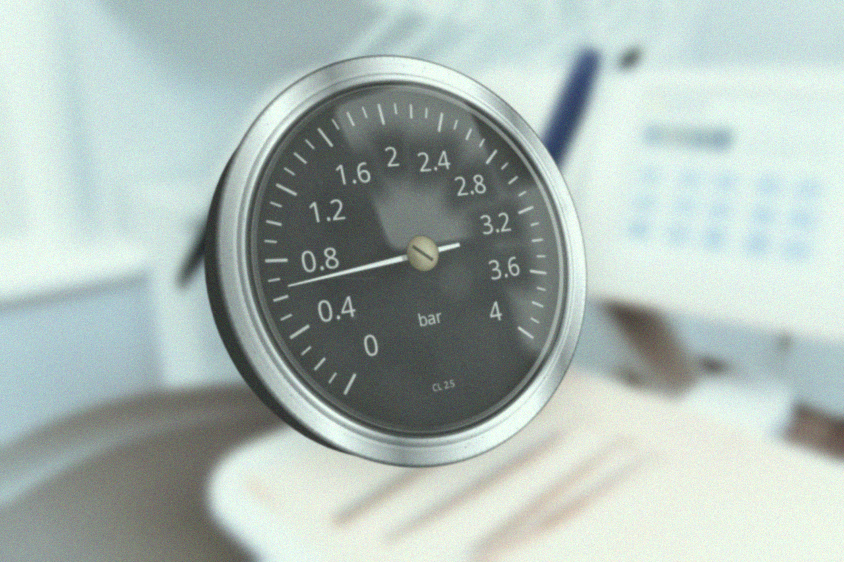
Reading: 0.65 bar
